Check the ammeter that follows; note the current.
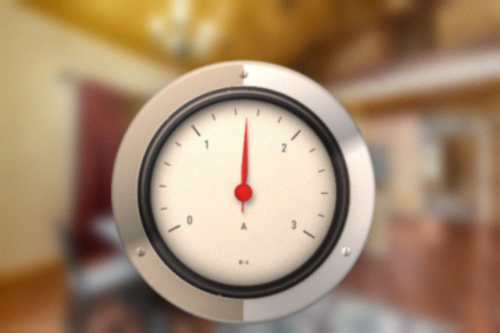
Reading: 1.5 A
